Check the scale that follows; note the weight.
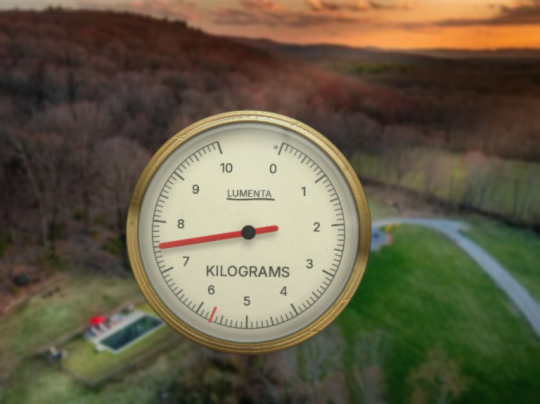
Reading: 7.5 kg
